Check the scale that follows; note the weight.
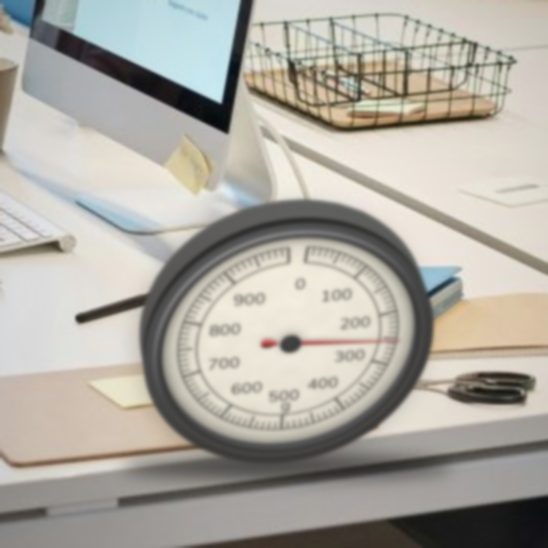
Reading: 250 g
